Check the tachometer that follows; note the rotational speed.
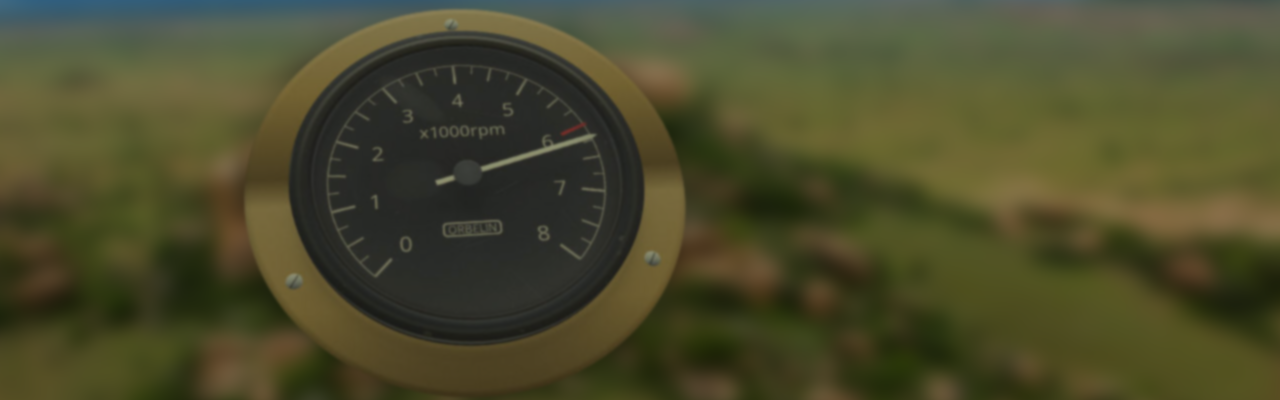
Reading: 6250 rpm
